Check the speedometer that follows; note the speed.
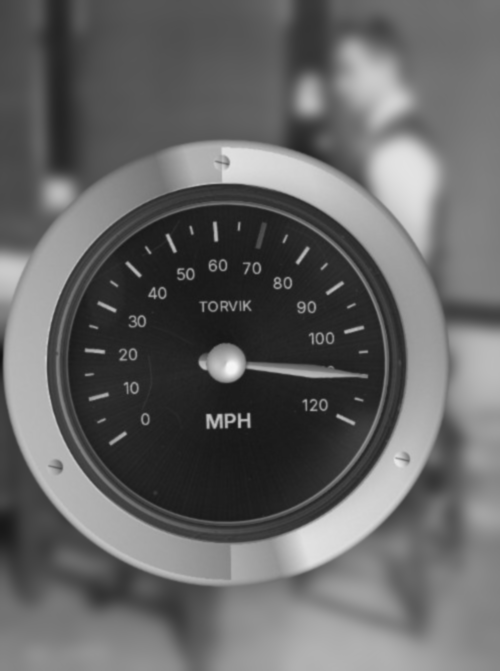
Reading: 110 mph
